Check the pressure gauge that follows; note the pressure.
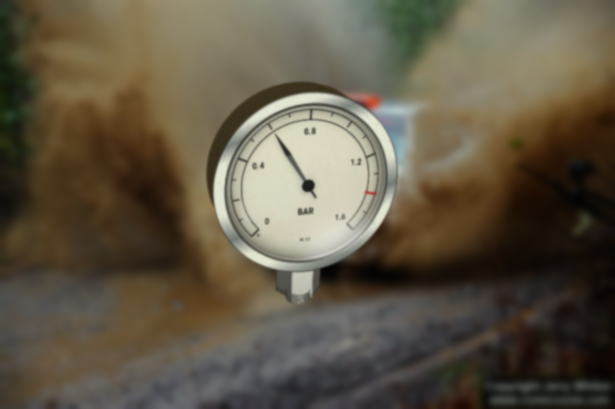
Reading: 0.6 bar
